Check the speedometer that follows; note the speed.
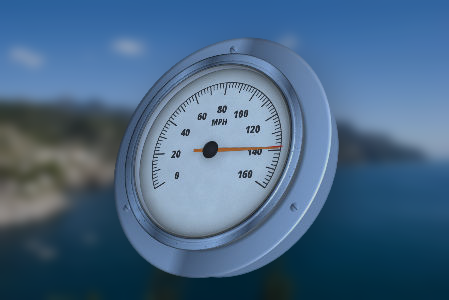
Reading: 140 mph
